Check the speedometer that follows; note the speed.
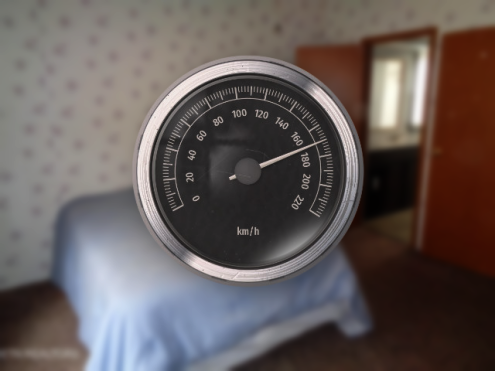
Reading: 170 km/h
